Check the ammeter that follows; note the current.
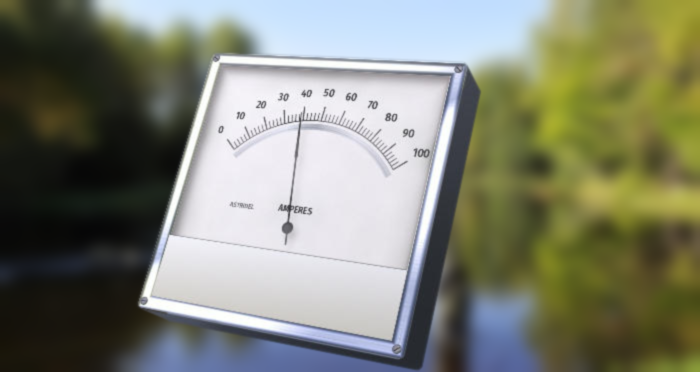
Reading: 40 A
